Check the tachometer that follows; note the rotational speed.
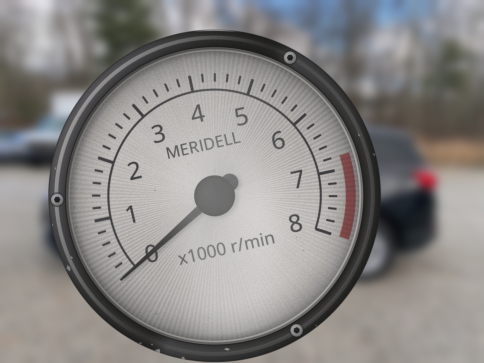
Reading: 0 rpm
